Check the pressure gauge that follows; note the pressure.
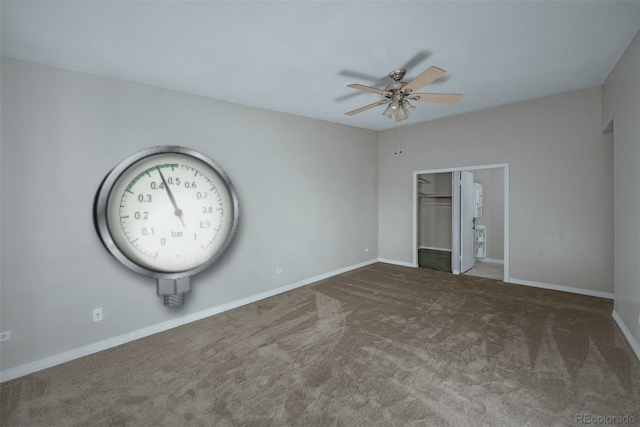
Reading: 0.44 bar
